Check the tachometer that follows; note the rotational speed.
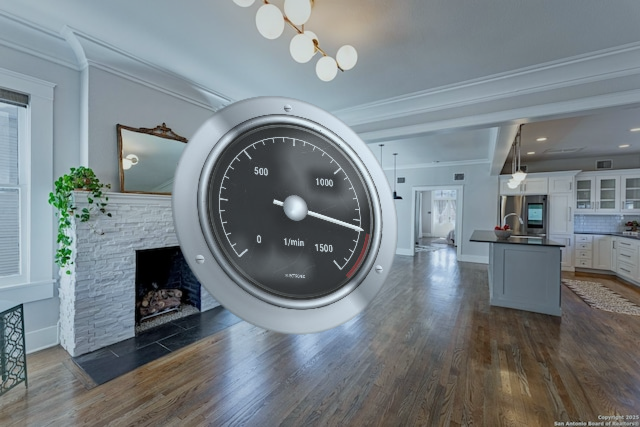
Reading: 1300 rpm
